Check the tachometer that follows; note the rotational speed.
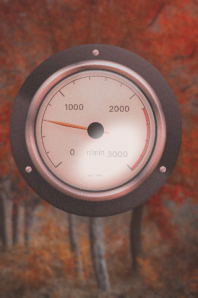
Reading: 600 rpm
